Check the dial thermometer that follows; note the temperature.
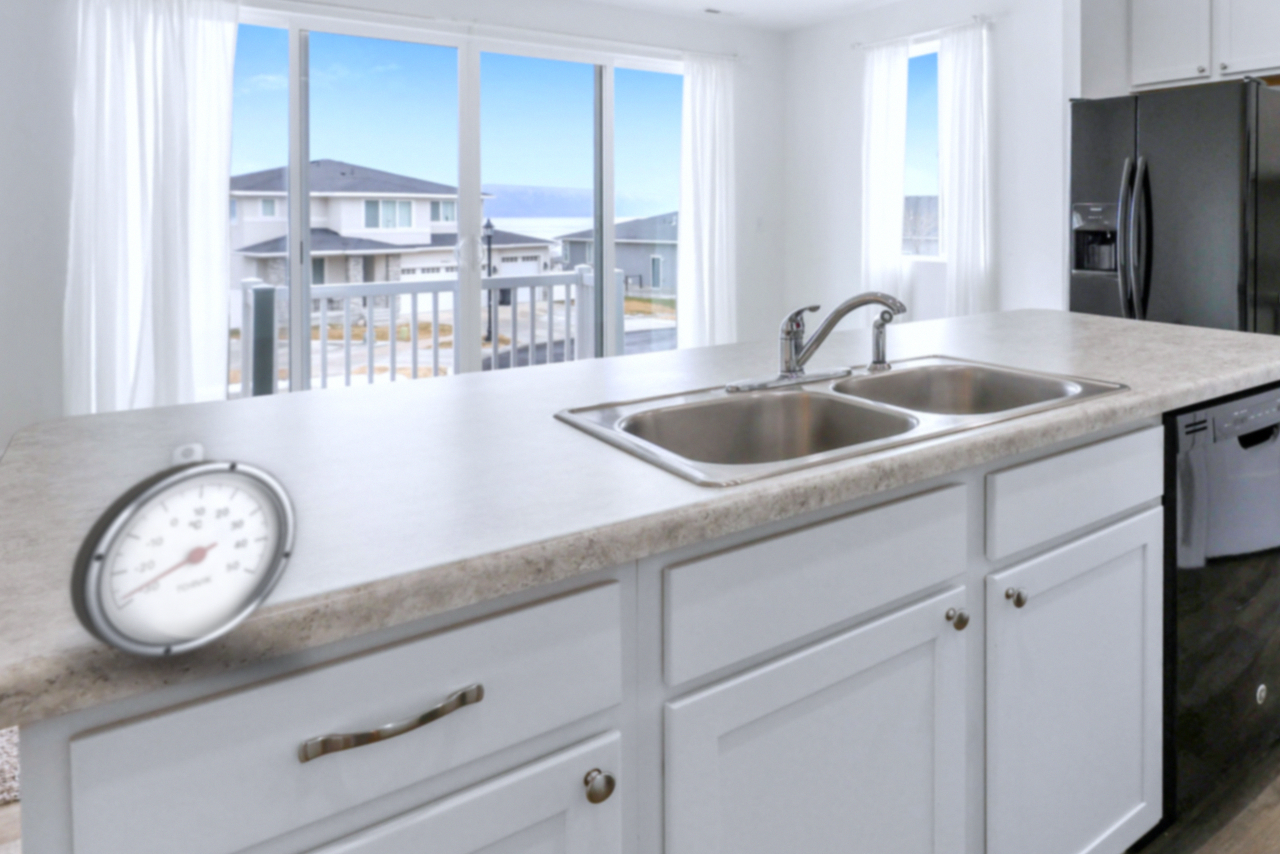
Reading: -27.5 °C
